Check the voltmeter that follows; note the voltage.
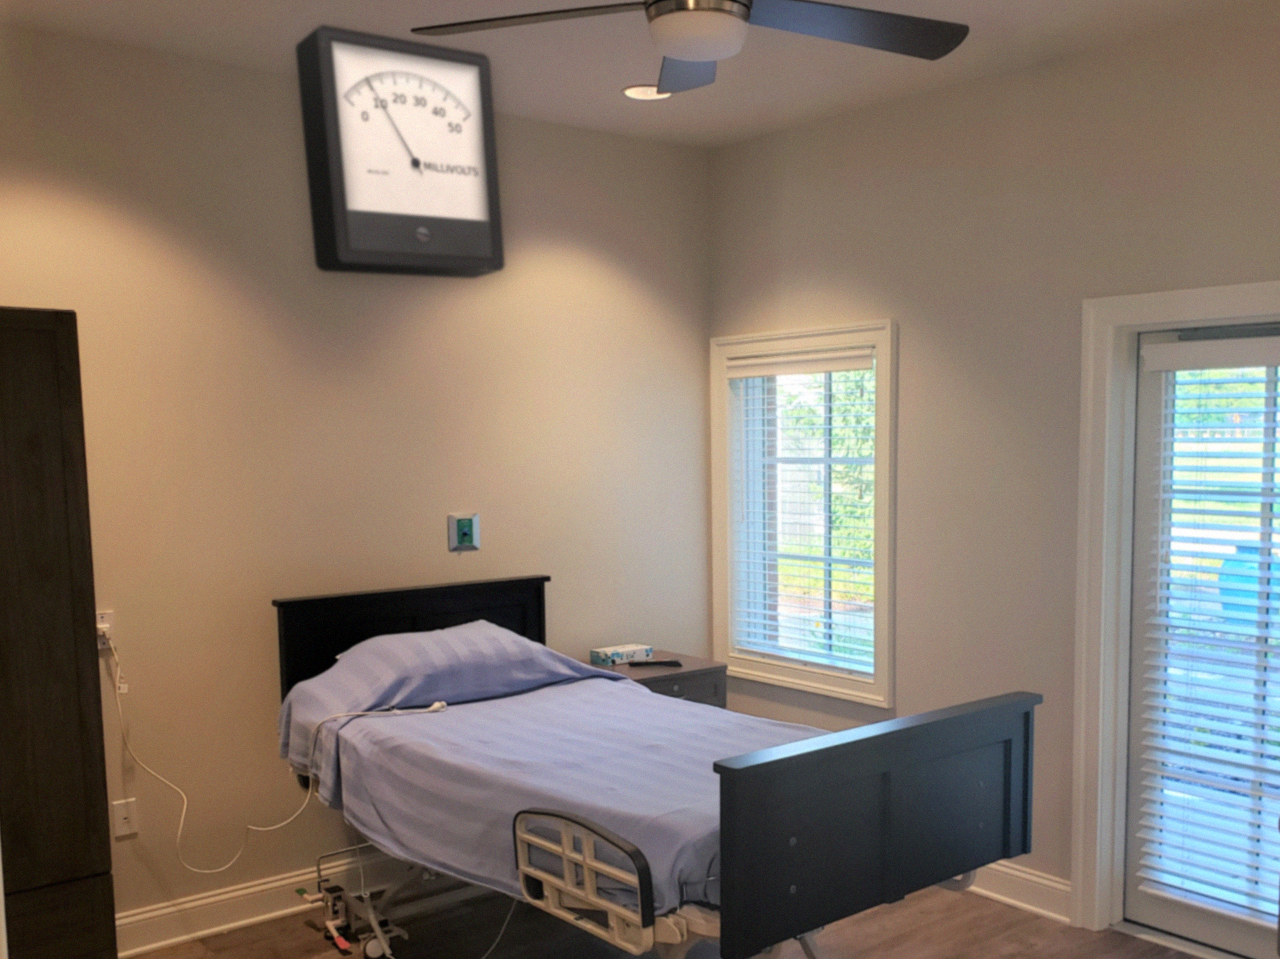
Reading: 10 mV
